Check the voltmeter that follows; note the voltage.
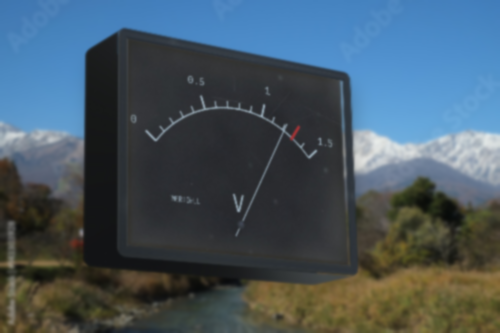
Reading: 1.2 V
